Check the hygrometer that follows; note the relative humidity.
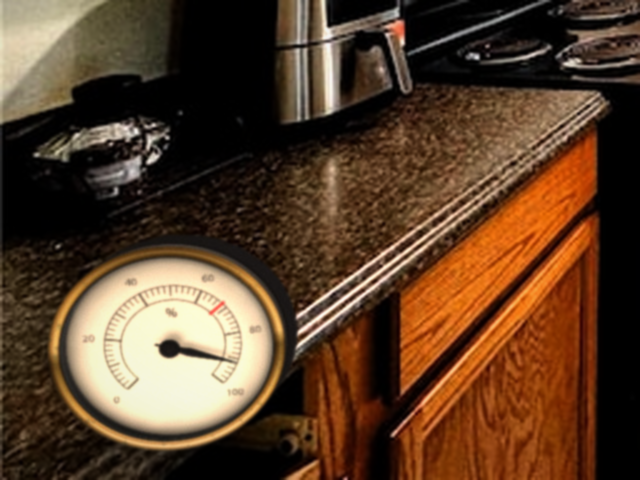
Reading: 90 %
